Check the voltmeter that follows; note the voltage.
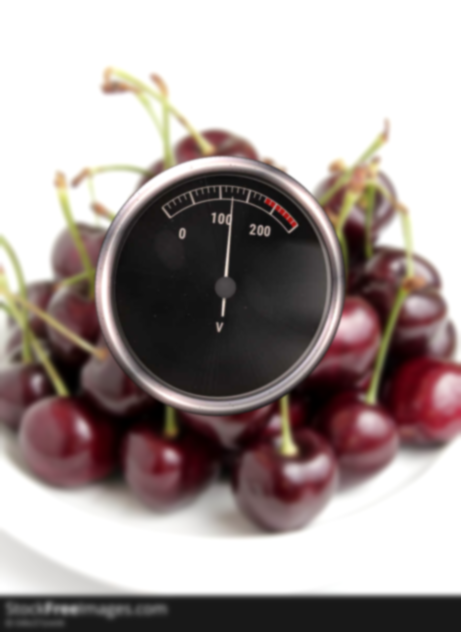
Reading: 120 V
